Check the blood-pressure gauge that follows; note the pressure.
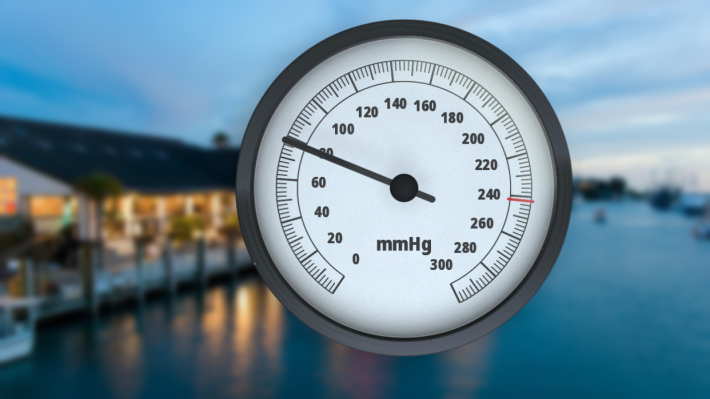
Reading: 78 mmHg
